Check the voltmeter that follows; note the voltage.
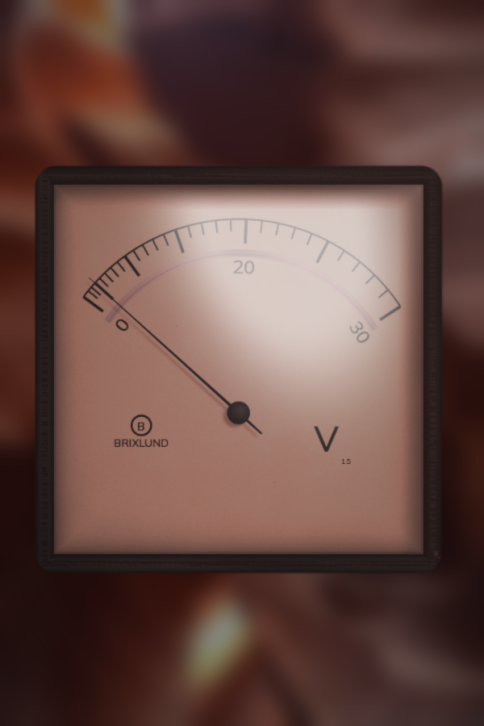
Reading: 5 V
